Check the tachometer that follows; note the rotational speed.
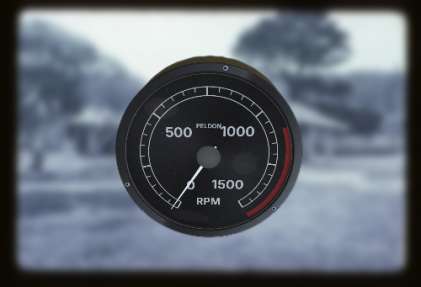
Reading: 25 rpm
